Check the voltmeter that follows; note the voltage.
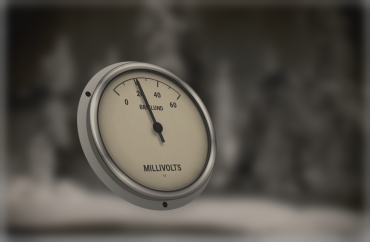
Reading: 20 mV
